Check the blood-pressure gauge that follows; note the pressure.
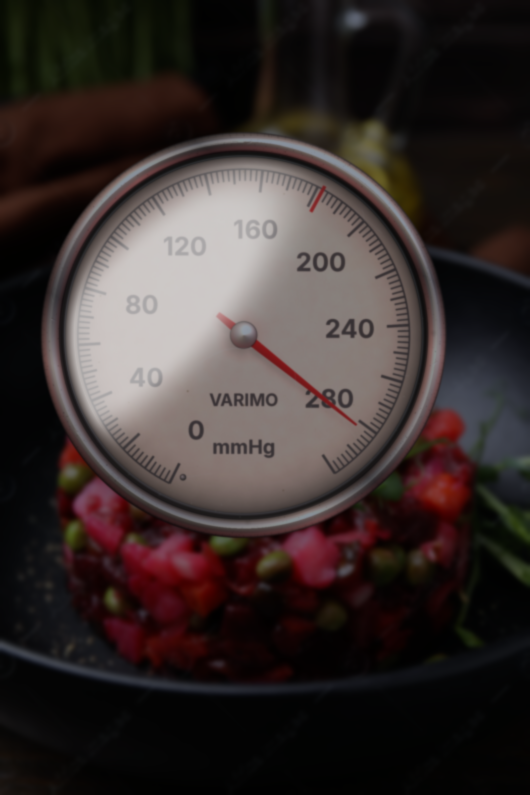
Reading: 282 mmHg
